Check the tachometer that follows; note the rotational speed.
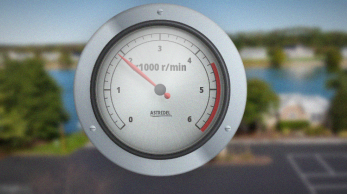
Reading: 1900 rpm
